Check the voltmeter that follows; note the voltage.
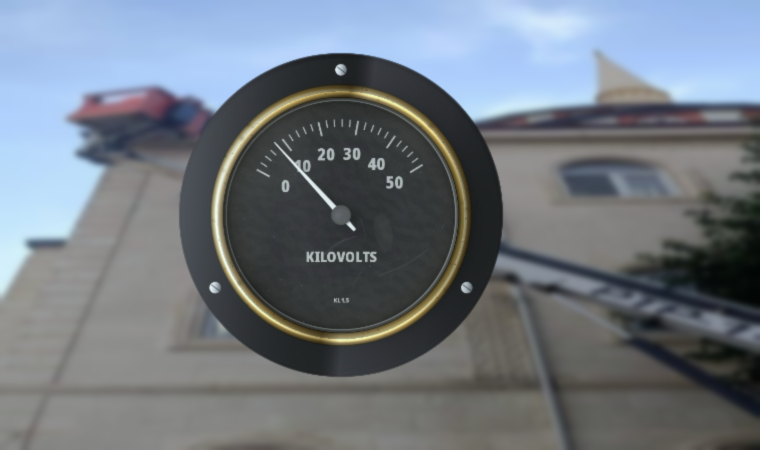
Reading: 8 kV
